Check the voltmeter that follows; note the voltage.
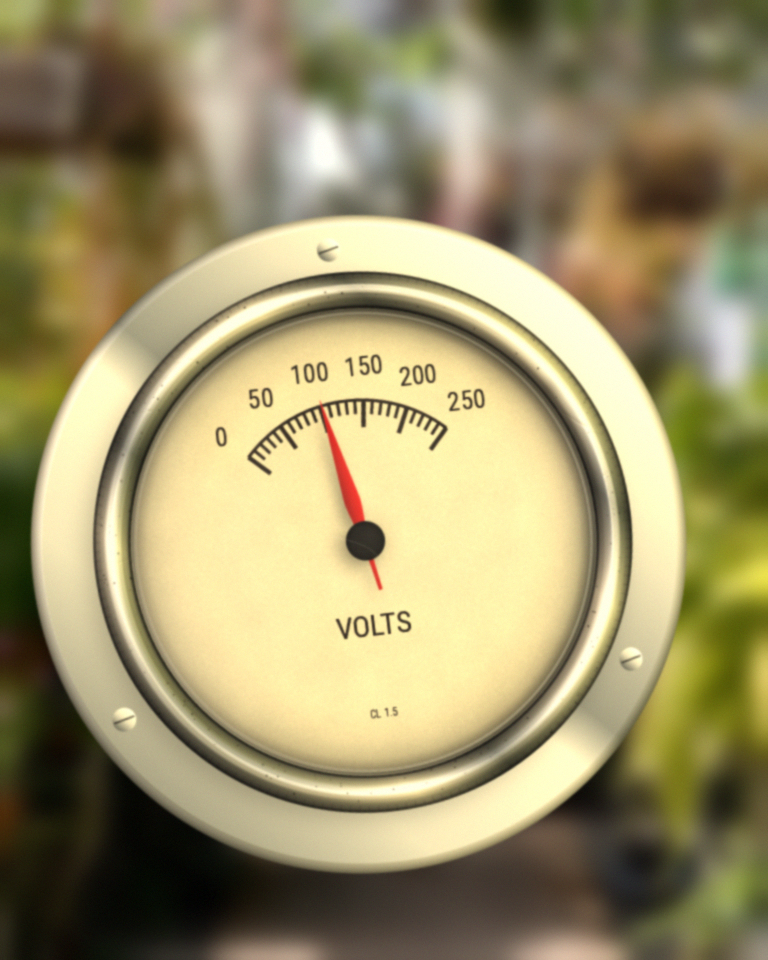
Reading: 100 V
